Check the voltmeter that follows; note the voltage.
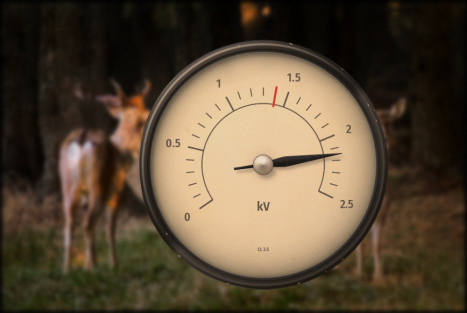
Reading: 2.15 kV
